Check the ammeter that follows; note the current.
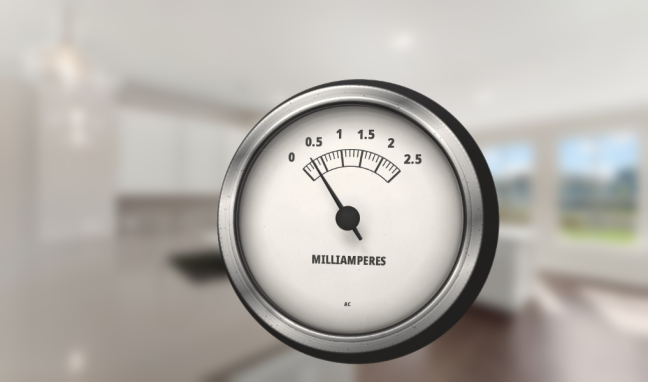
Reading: 0.3 mA
